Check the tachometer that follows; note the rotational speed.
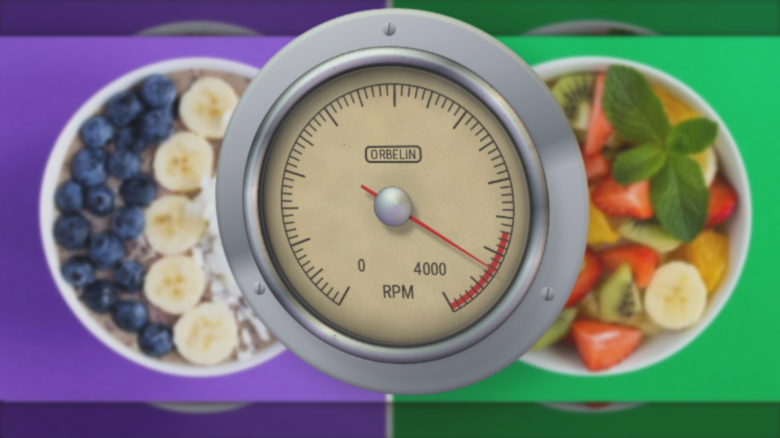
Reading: 3600 rpm
